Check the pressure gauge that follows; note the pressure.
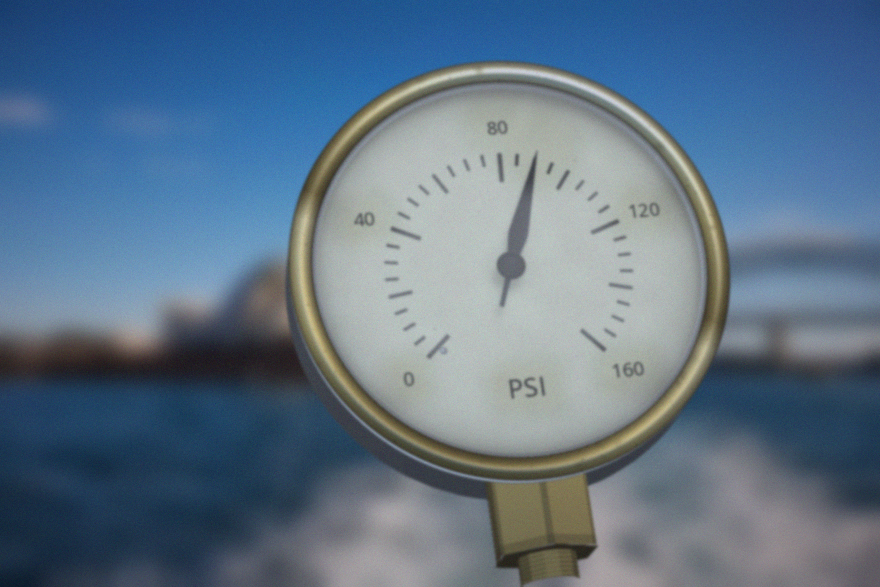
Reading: 90 psi
